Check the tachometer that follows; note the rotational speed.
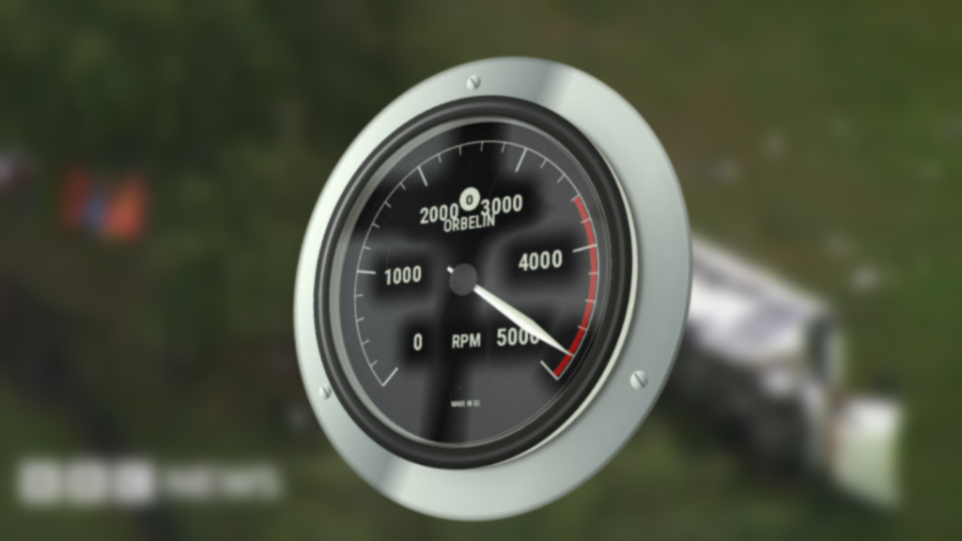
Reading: 4800 rpm
